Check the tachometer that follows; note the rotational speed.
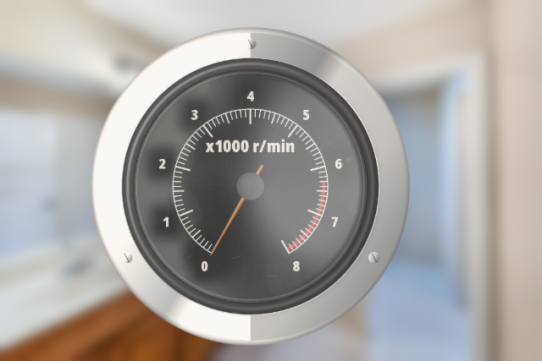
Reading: 0 rpm
